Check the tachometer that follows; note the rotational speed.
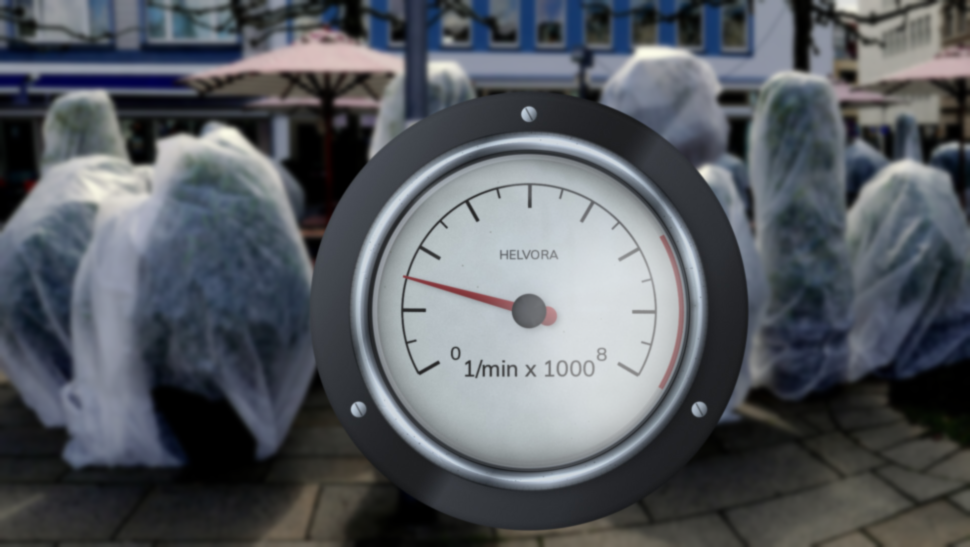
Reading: 1500 rpm
